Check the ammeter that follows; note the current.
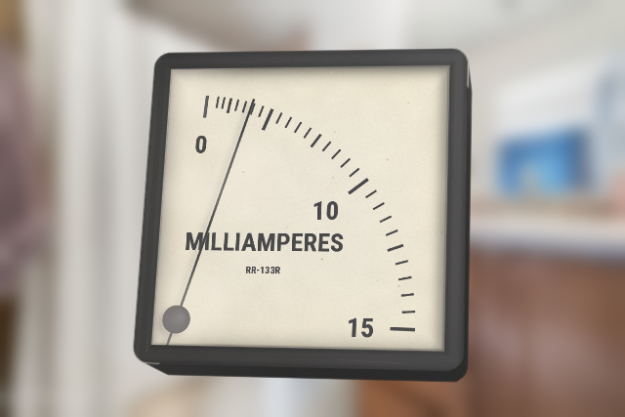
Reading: 4 mA
